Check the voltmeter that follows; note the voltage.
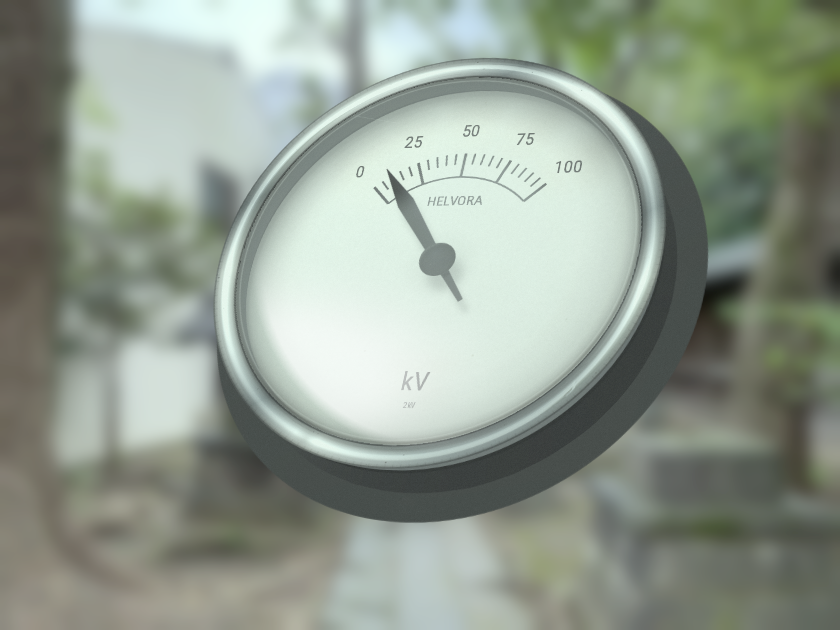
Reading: 10 kV
